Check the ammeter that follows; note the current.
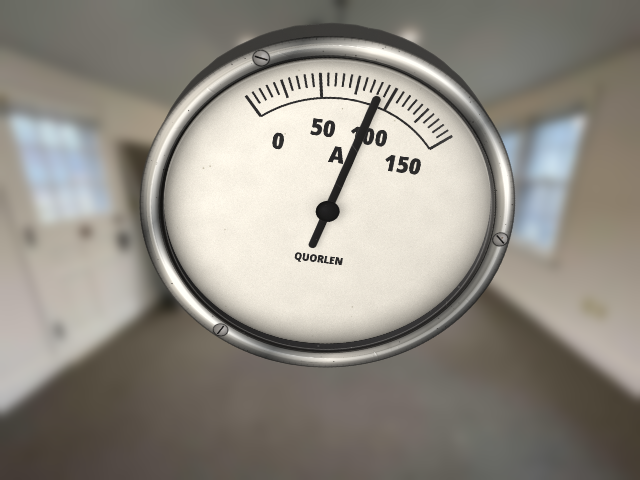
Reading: 90 A
